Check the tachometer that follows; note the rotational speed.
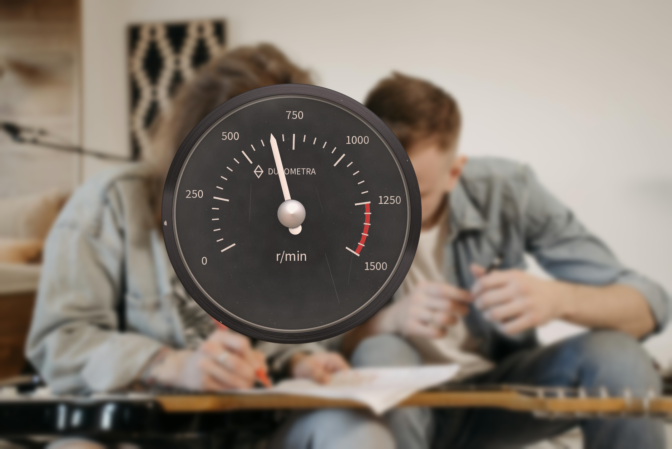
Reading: 650 rpm
